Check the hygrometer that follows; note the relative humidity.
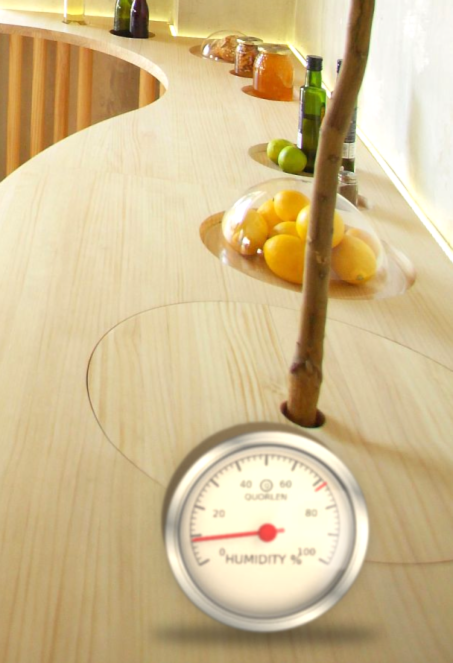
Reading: 10 %
